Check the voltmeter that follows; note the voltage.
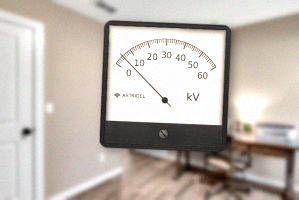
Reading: 5 kV
